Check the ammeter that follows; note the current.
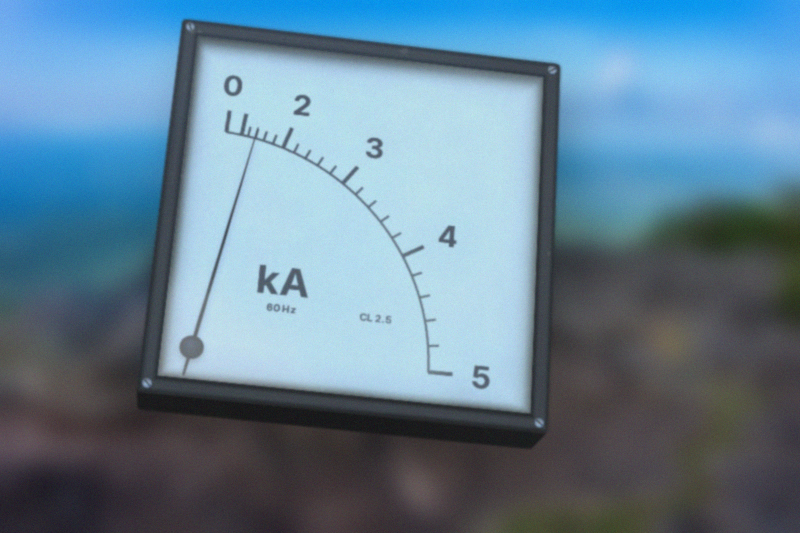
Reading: 1.4 kA
